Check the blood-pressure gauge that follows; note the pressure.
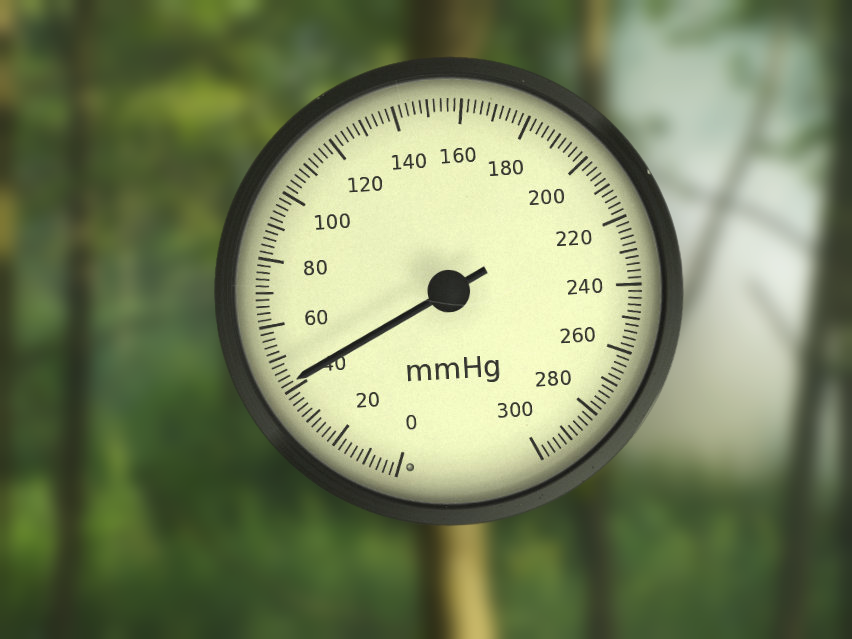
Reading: 42 mmHg
